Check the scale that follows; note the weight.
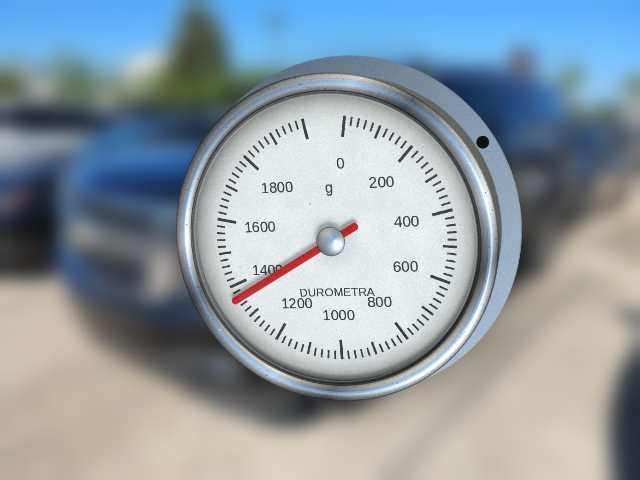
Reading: 1360 g
